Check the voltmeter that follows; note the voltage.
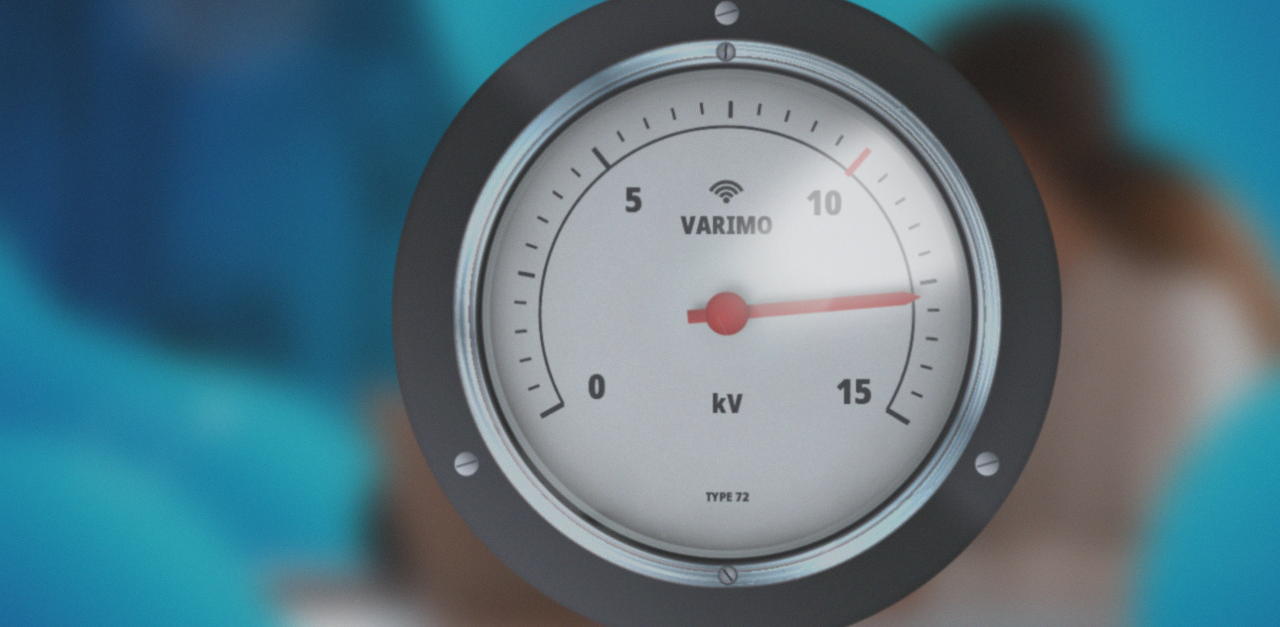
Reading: 12.75 kV
